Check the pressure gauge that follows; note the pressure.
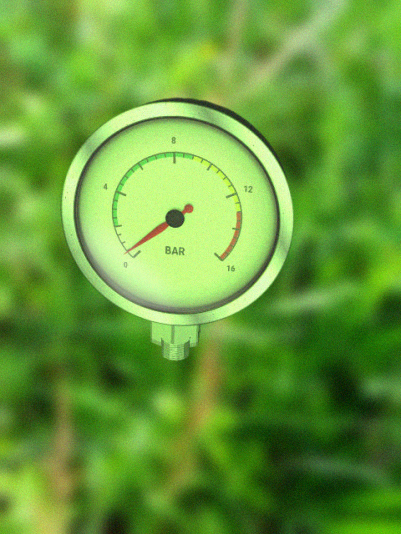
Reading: 0.5 bar
